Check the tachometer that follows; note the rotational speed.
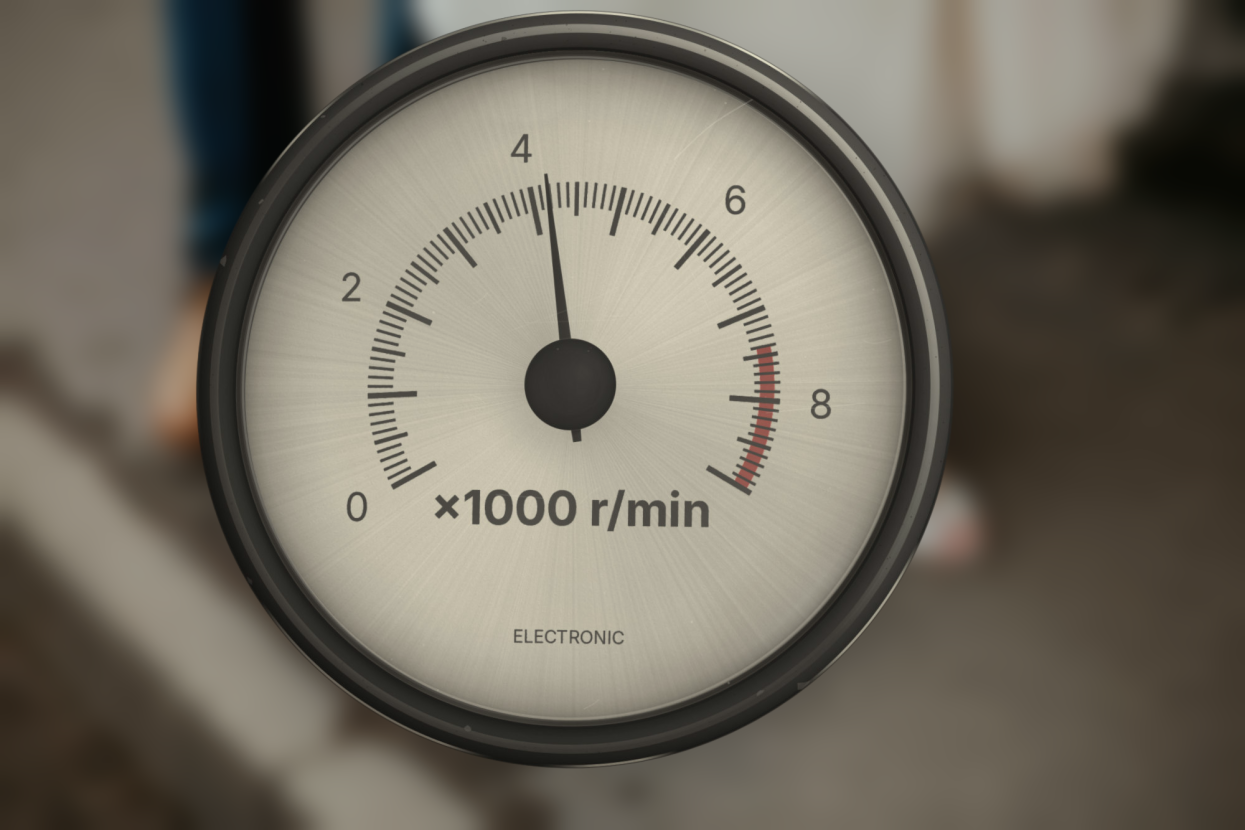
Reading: 4200 rpm
